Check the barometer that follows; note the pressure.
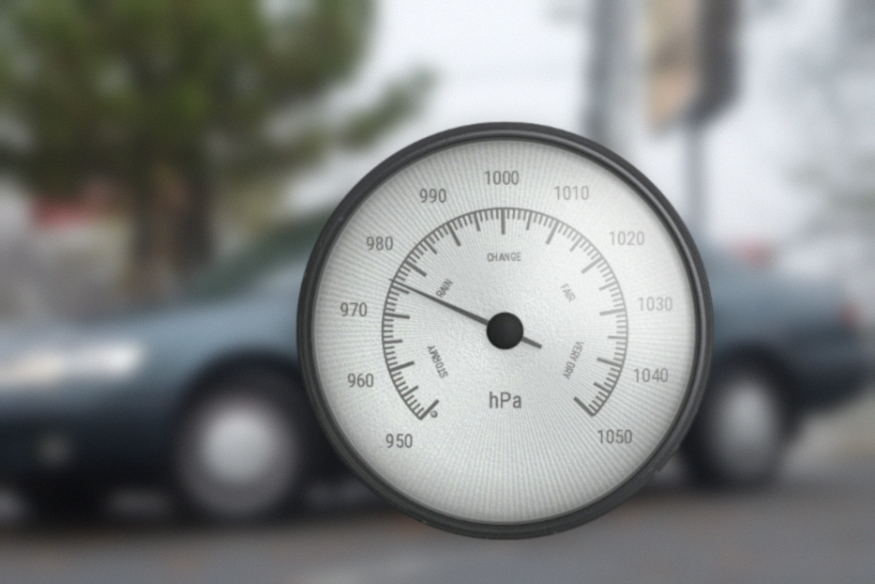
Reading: 976 hPa
